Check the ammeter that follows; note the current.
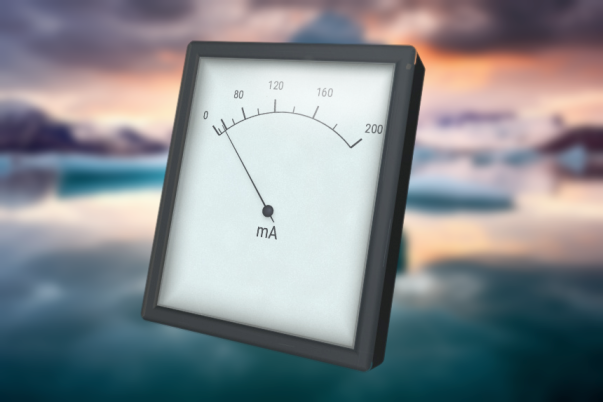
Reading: 40 mA
